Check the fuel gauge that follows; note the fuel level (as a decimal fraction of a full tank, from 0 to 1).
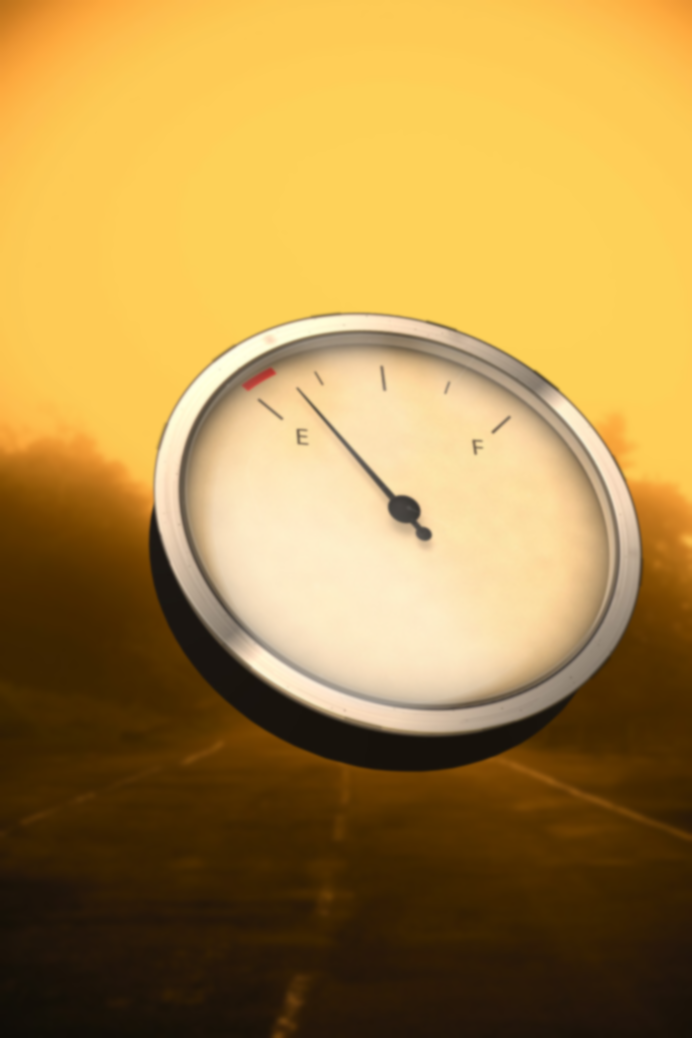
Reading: 0.125
